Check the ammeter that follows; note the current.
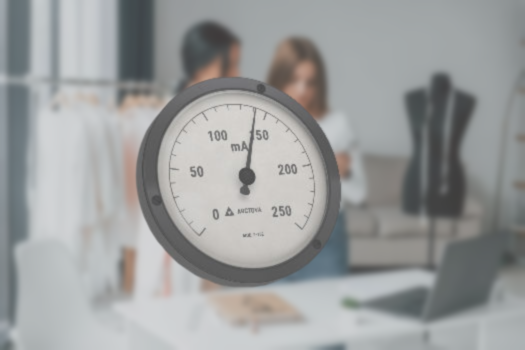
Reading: 140 mA
